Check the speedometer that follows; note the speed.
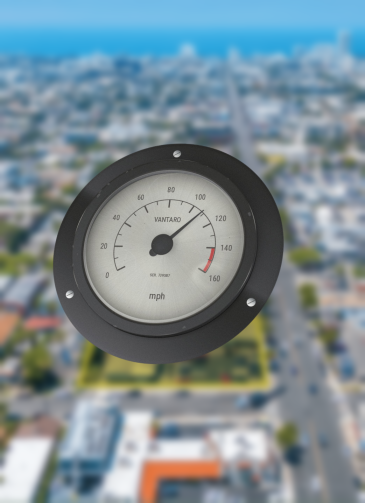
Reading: 110 mph
